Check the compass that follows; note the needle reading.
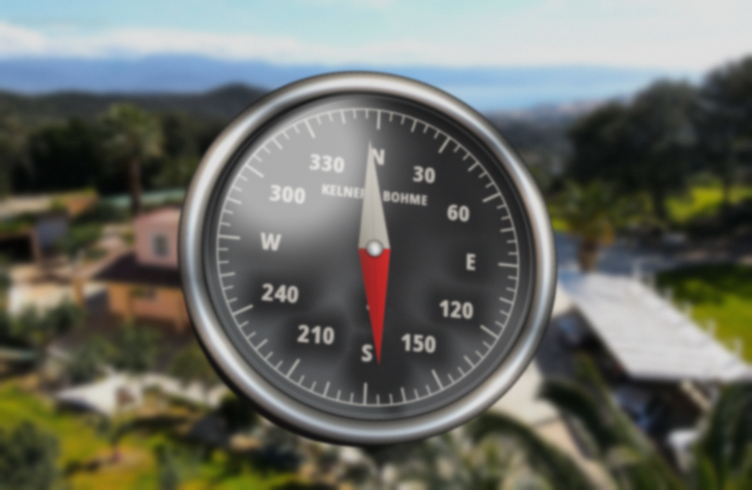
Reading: 175 °
